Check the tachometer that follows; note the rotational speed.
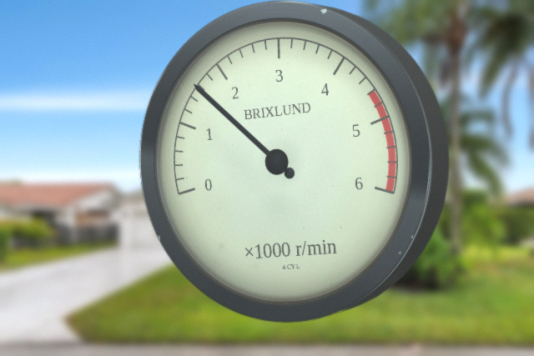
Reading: 1600 rpm
